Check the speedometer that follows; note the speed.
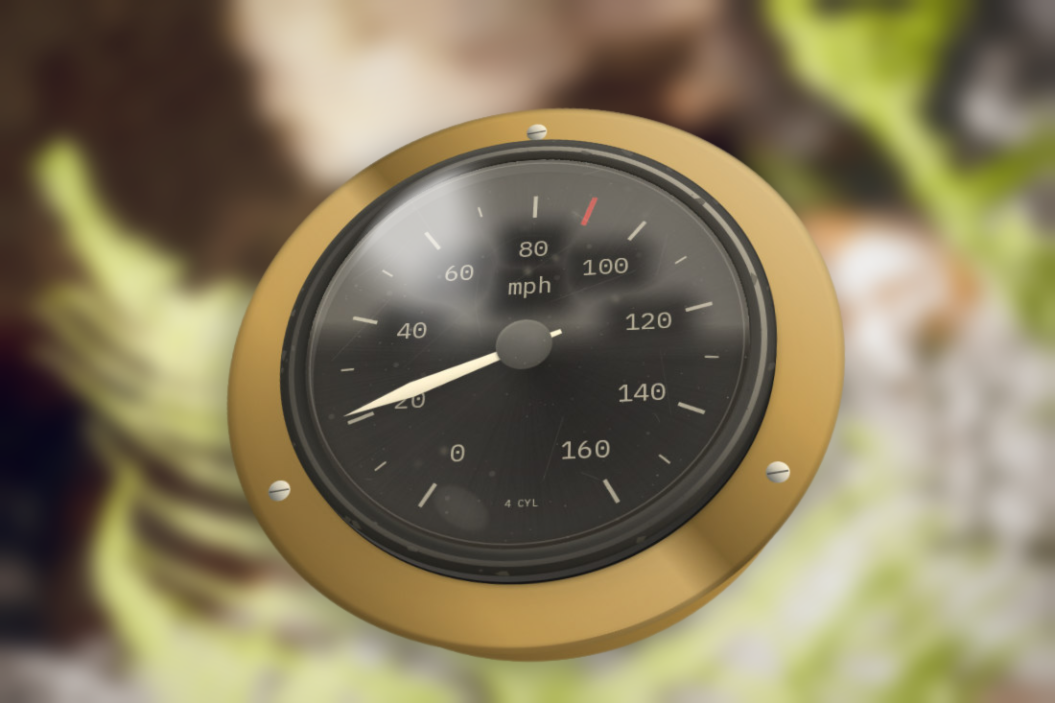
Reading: 20 mph
